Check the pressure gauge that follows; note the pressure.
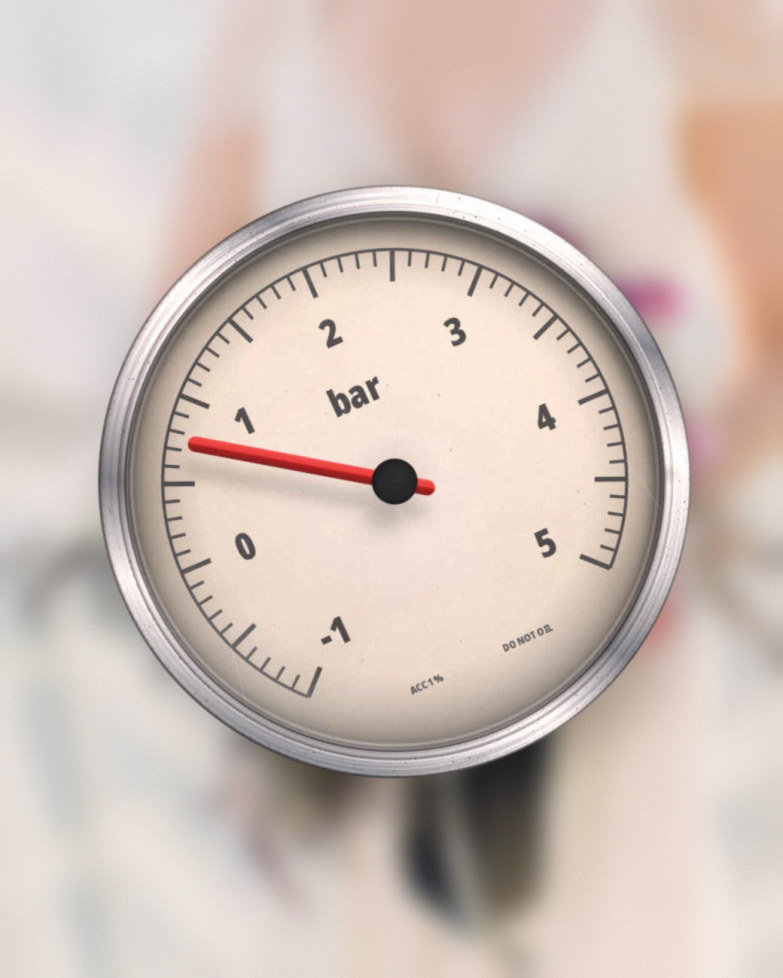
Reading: 0.75 bar
